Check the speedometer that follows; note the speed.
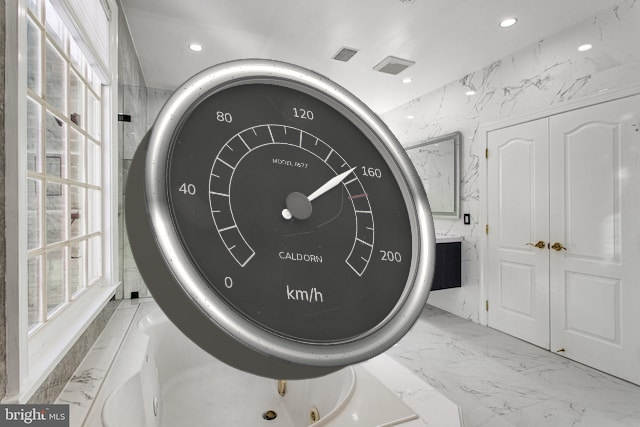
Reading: 155 km/h
